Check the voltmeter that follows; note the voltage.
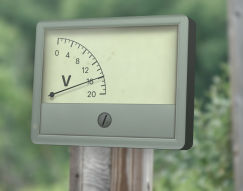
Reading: 16 V
